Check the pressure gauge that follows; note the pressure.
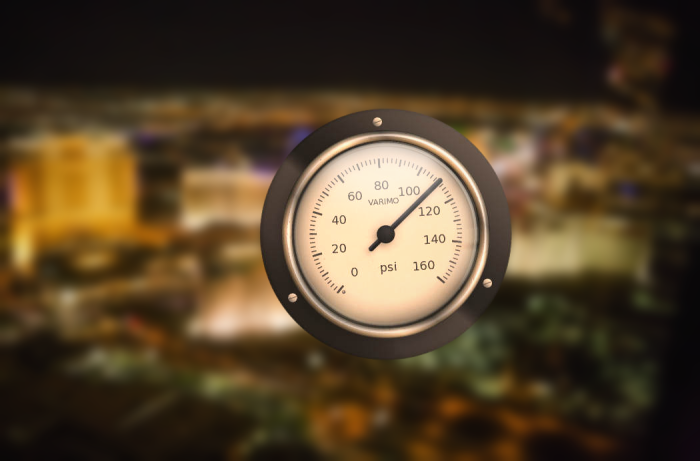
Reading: 110 psi
